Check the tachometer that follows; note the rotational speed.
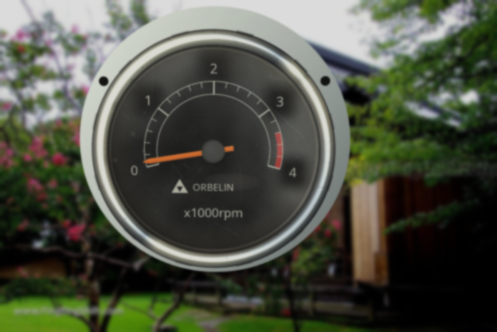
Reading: 100 rpm
